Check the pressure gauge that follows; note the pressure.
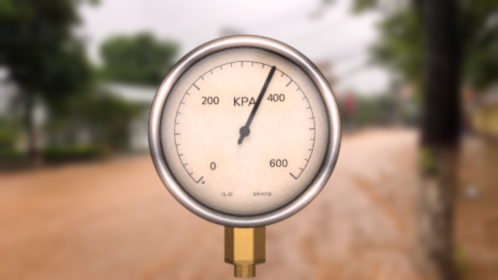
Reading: 360 kPa
